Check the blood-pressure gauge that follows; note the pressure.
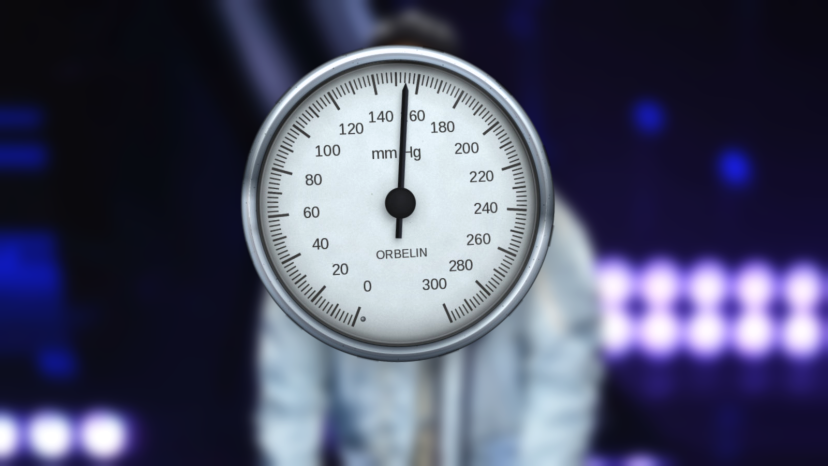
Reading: 154 mmHg
